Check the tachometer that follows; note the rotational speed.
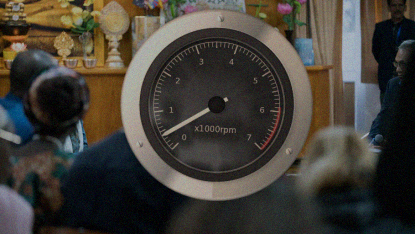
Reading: 400 rpm
